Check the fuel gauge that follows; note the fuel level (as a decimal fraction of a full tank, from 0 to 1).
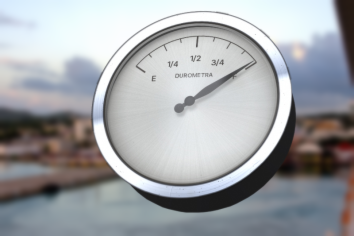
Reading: 1
